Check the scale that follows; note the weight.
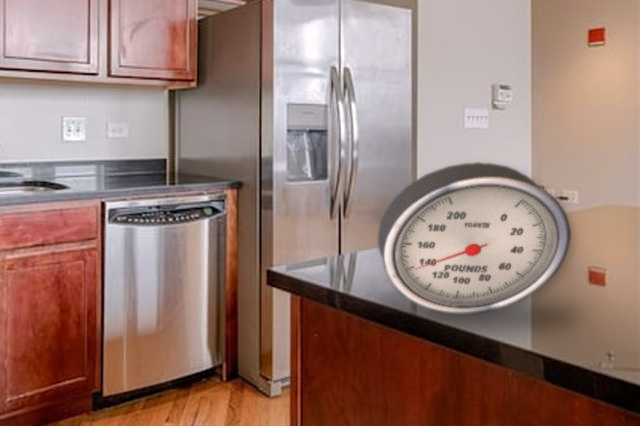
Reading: 140 lb
